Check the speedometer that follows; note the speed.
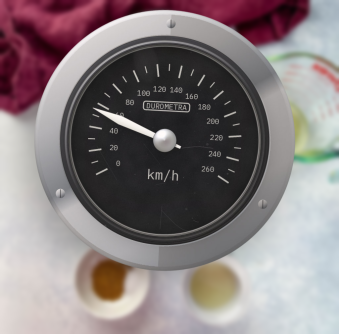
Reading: 55 km/h
